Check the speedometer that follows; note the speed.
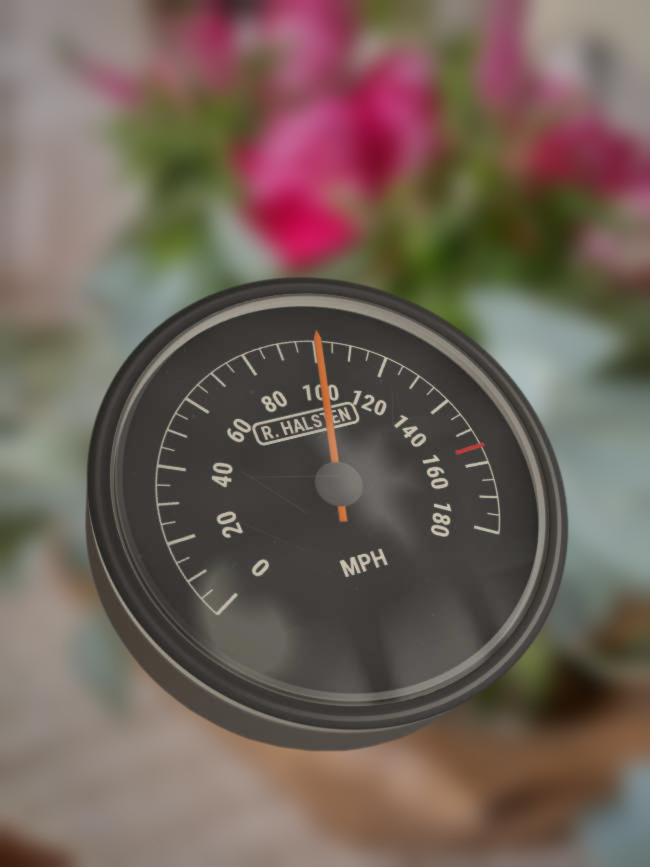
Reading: 100 mph
